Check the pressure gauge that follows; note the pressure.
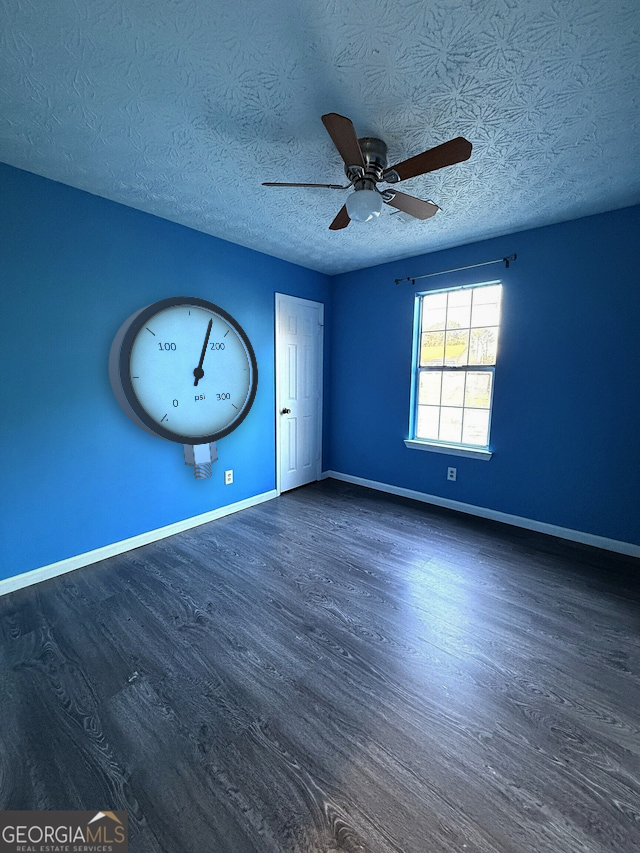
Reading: 175 psi
